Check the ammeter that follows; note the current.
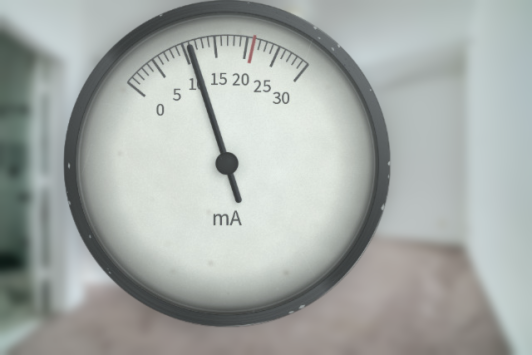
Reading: 11 mA
